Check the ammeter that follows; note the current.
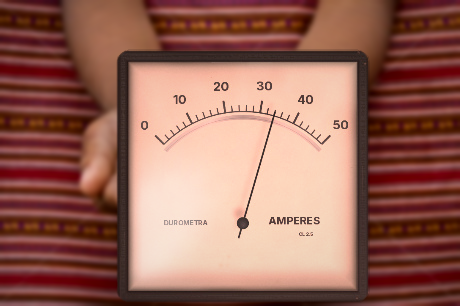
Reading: 34 A
